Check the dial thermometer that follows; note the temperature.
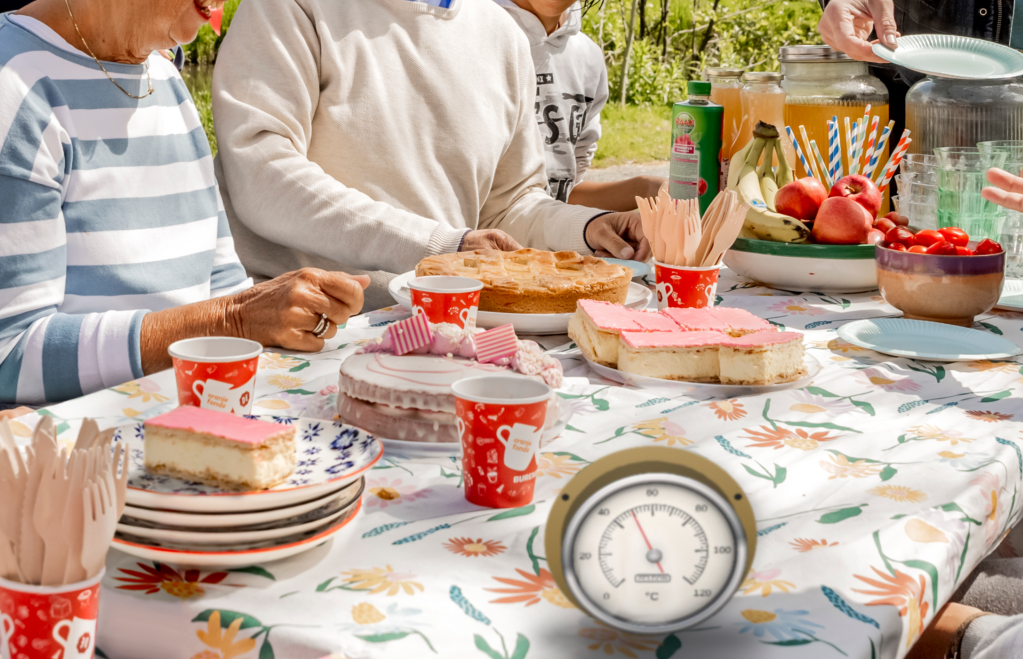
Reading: 50 °C
